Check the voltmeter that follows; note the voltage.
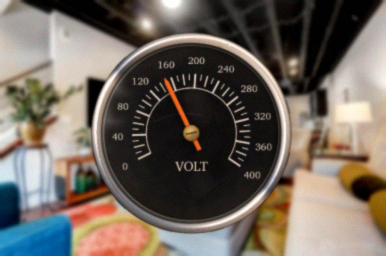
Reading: 150 V
